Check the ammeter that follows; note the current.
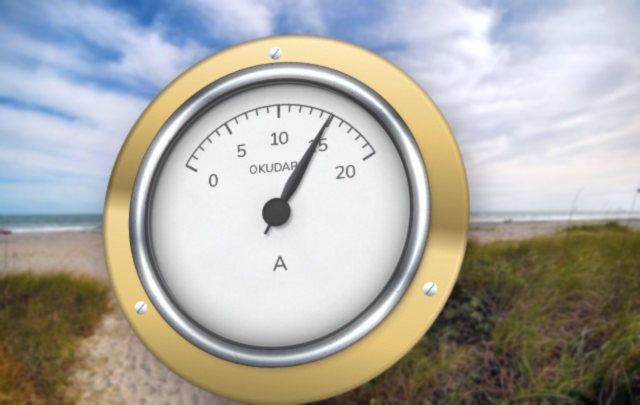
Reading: 15 A
